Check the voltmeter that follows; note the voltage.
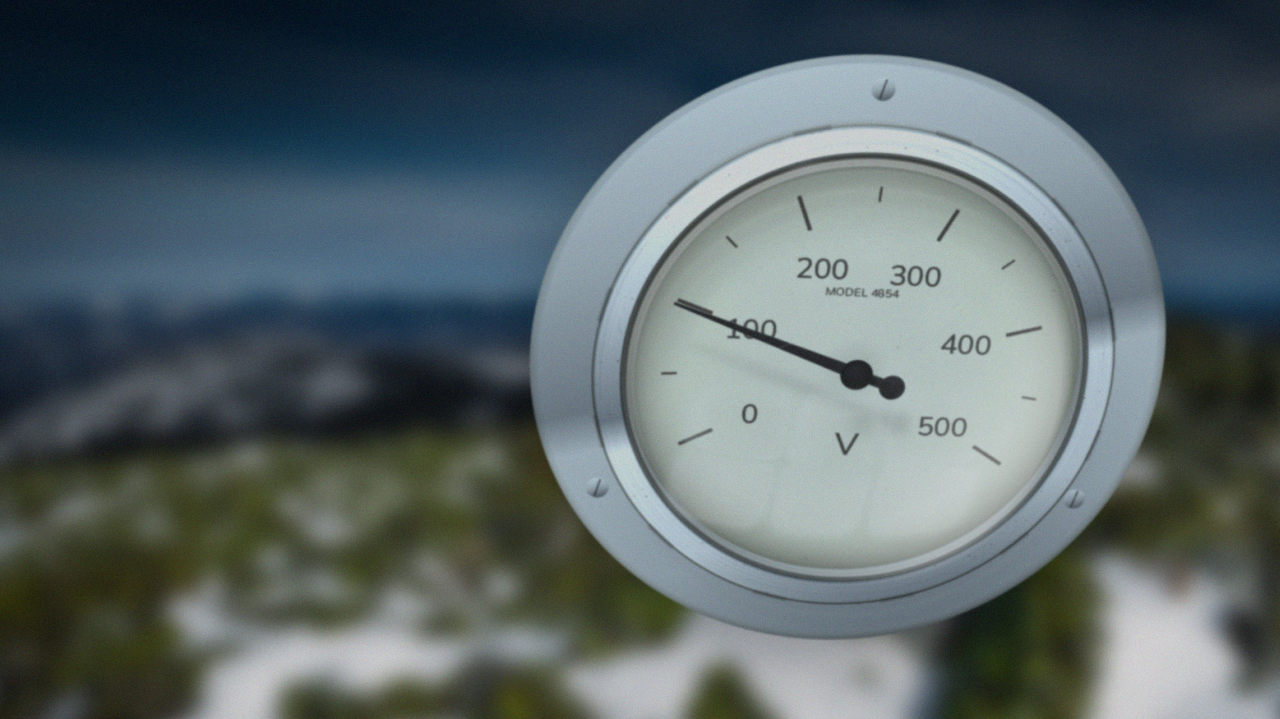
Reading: 100 V
